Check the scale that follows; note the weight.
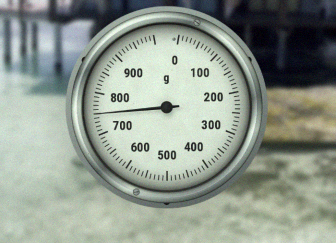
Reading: 750 g
